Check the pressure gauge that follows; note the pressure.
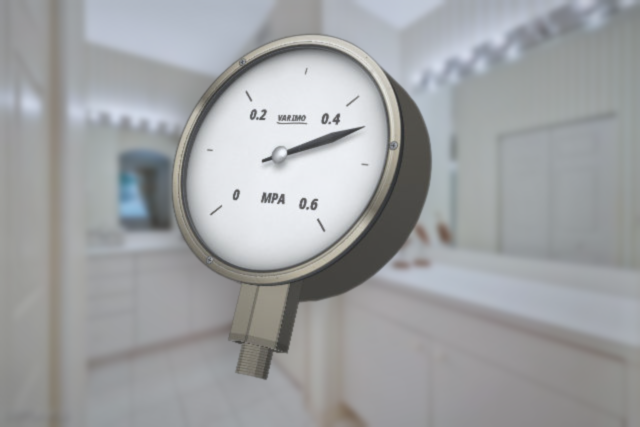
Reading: 0.45 MPa
